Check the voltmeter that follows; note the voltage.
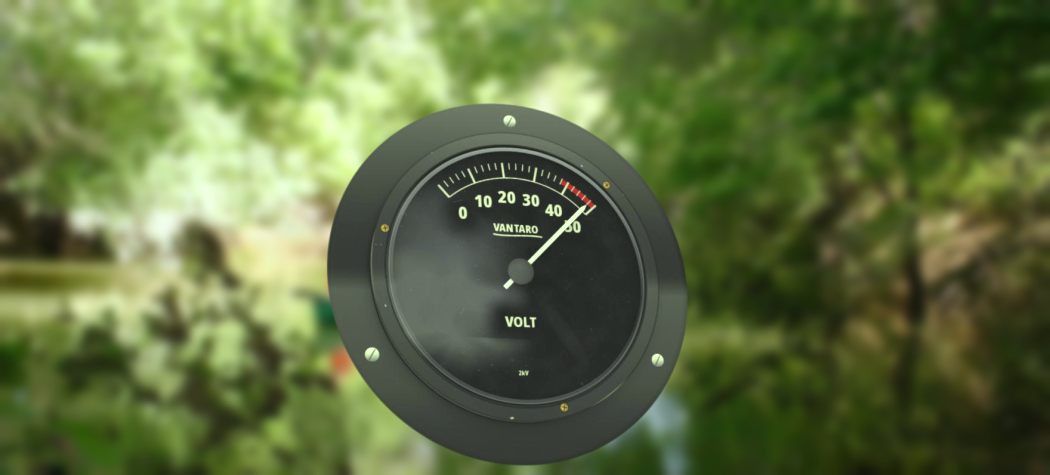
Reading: 48 V
